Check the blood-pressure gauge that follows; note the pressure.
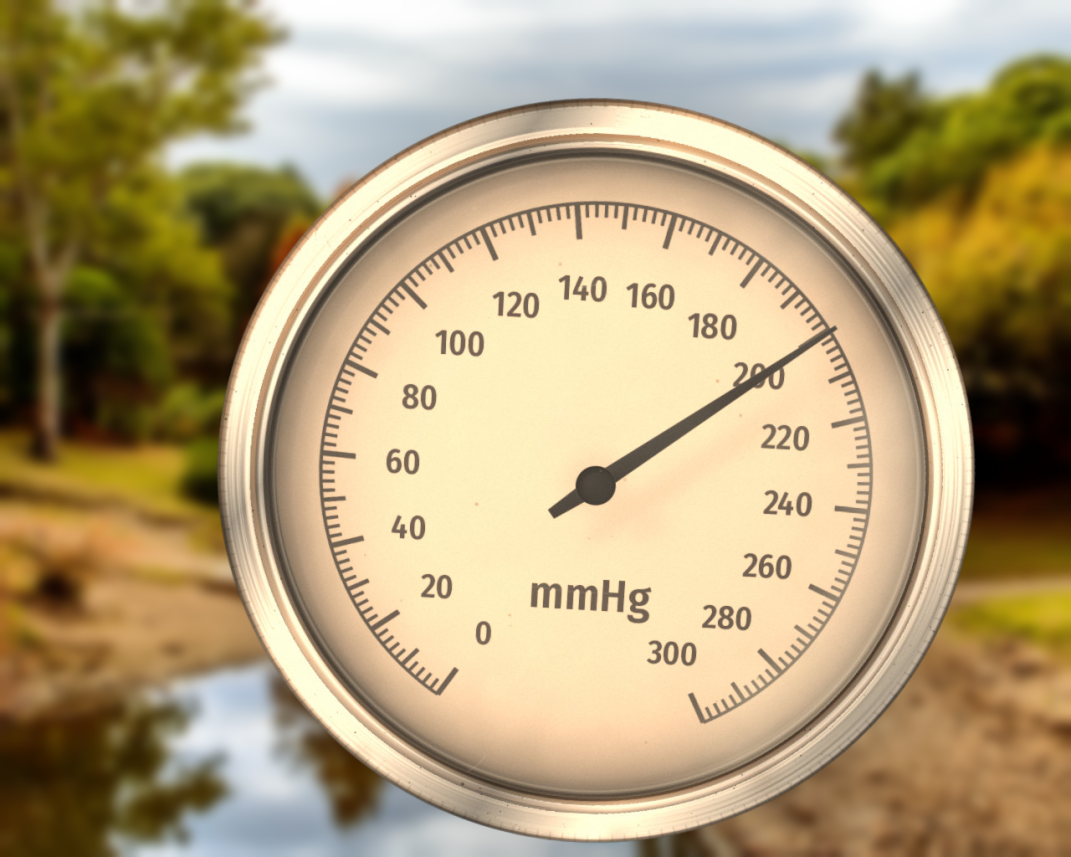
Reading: 200 mmHg
